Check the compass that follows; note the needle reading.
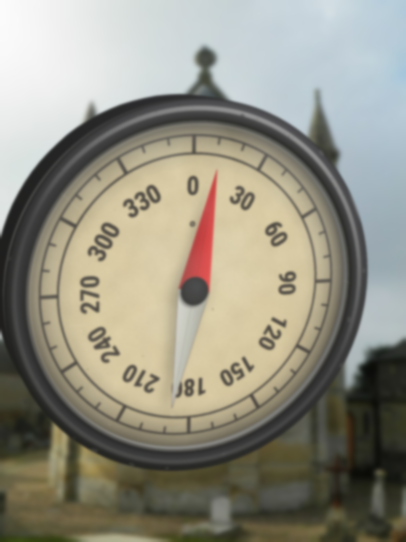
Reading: 10 °
